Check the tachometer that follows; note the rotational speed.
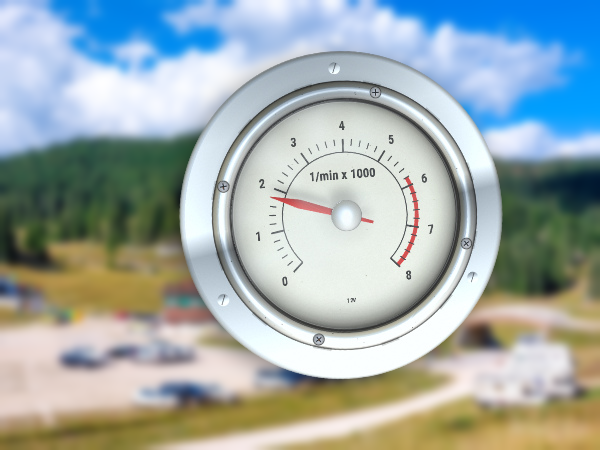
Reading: 1800 rpm
